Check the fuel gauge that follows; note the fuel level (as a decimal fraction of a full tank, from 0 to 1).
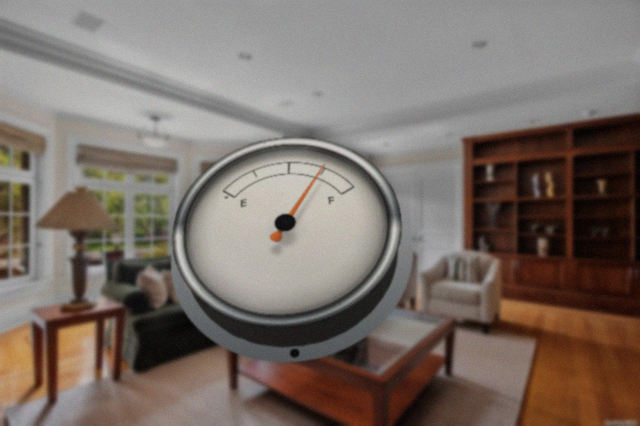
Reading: 0.75
